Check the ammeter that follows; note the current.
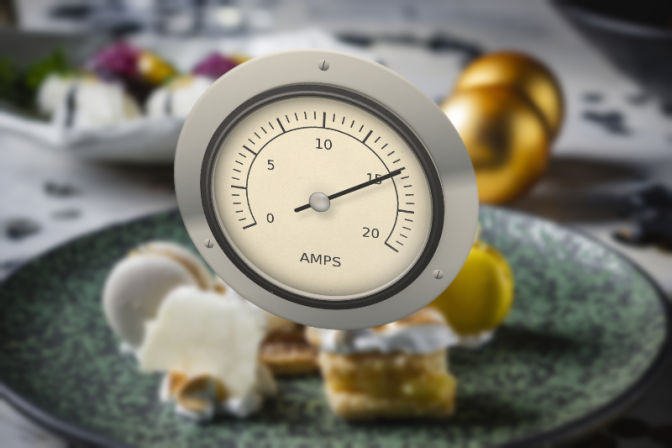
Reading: 15 A
